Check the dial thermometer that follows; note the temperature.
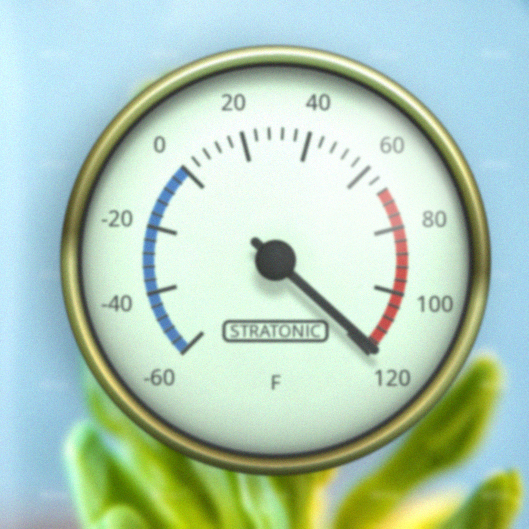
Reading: 118 °F
